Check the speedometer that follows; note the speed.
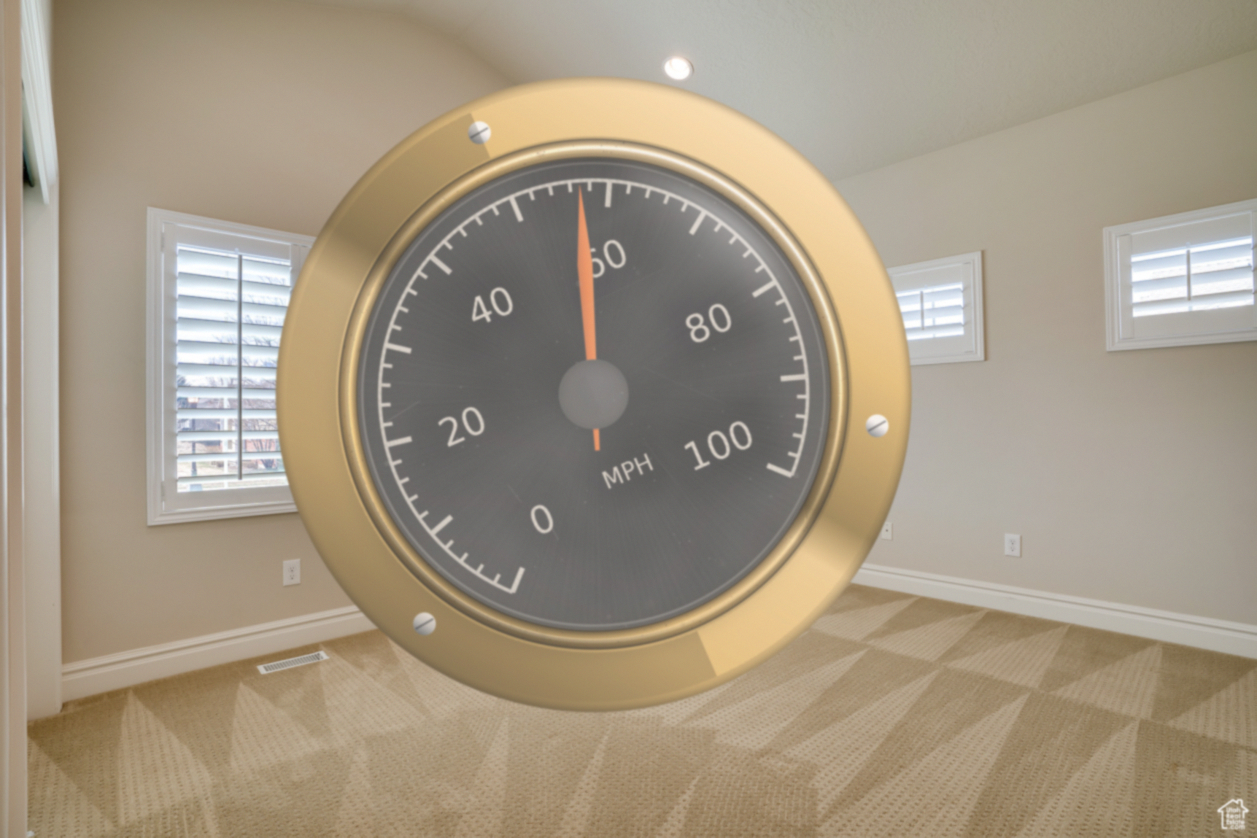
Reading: 57 mph
